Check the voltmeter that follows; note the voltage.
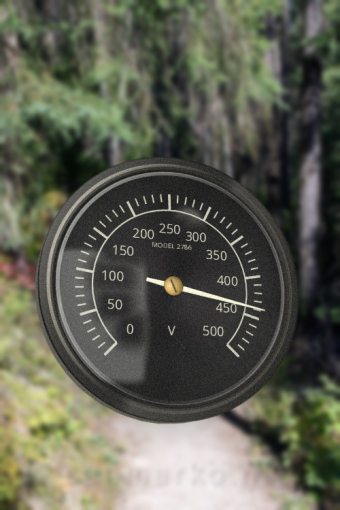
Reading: 440 V
